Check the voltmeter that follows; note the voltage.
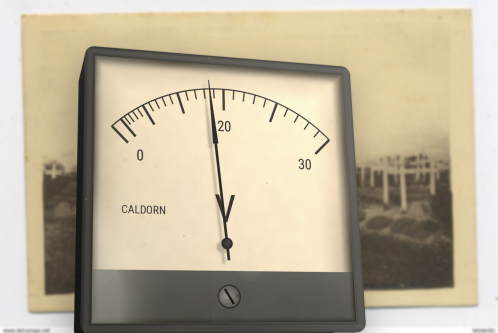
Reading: 18.5 V
